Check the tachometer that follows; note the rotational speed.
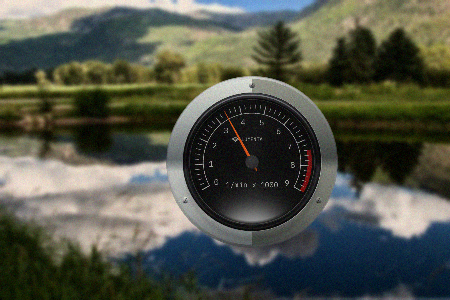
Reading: 3400 rpm
